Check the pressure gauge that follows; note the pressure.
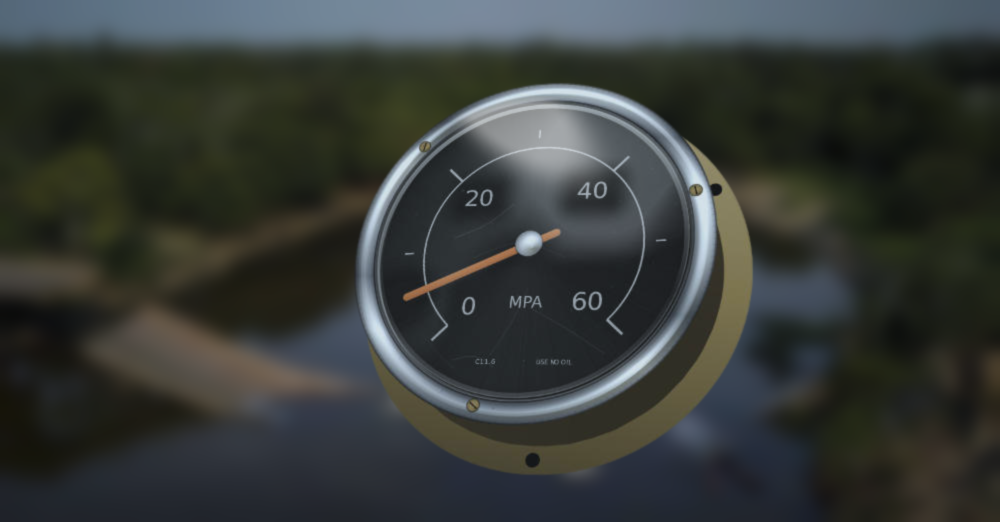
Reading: 5 MPa
